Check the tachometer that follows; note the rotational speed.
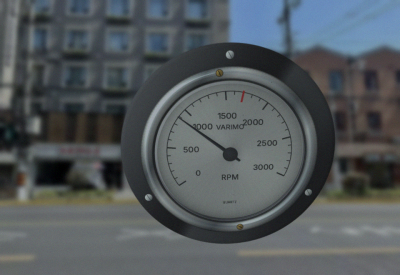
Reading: 900 rpm
